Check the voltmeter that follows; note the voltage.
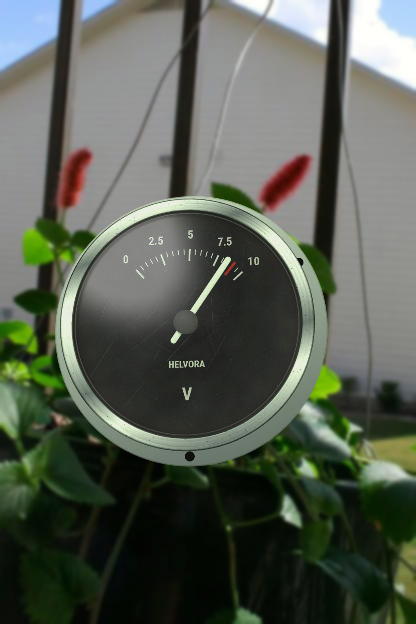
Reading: 8.5 V
